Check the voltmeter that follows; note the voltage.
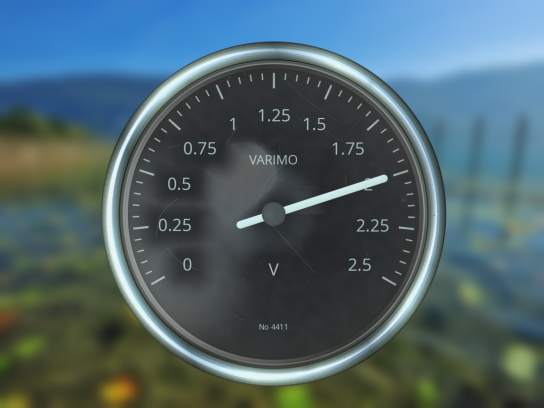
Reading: 2 V
